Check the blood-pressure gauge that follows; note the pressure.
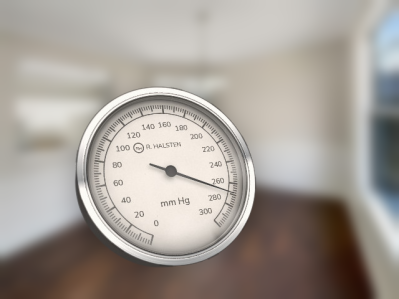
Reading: 270 mmHg
